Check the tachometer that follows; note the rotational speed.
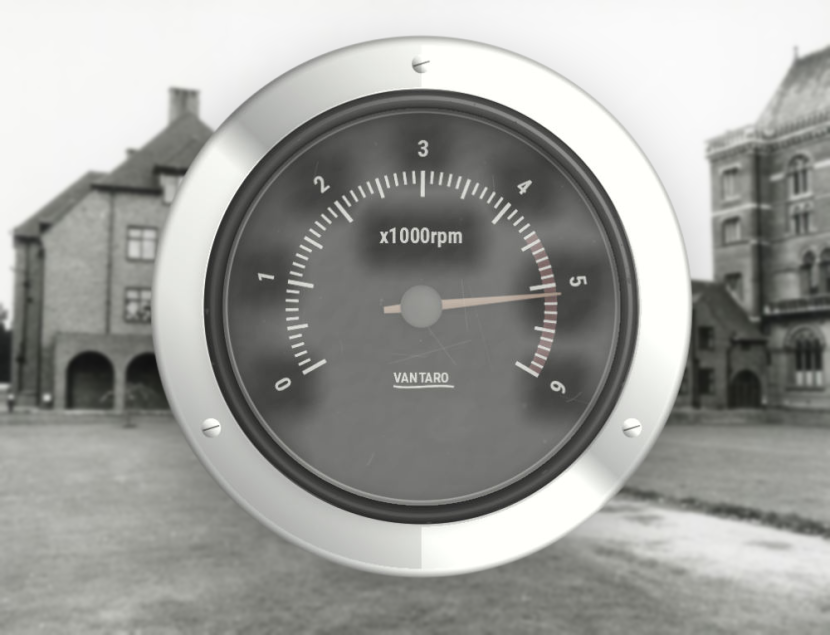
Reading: 5100 rpm
